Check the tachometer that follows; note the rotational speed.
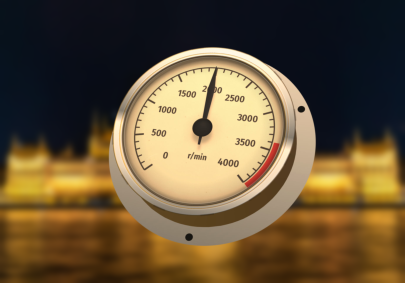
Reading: 2000 rpm
